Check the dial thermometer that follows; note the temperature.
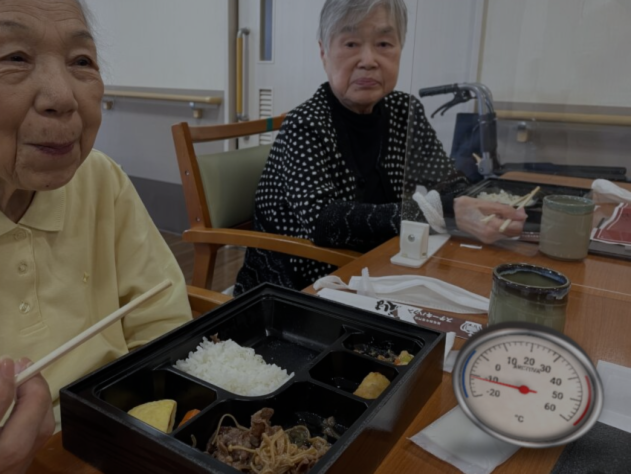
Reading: -10 °C
